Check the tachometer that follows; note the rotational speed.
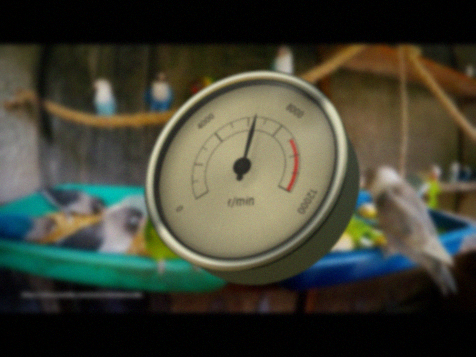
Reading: 6500 rpm
